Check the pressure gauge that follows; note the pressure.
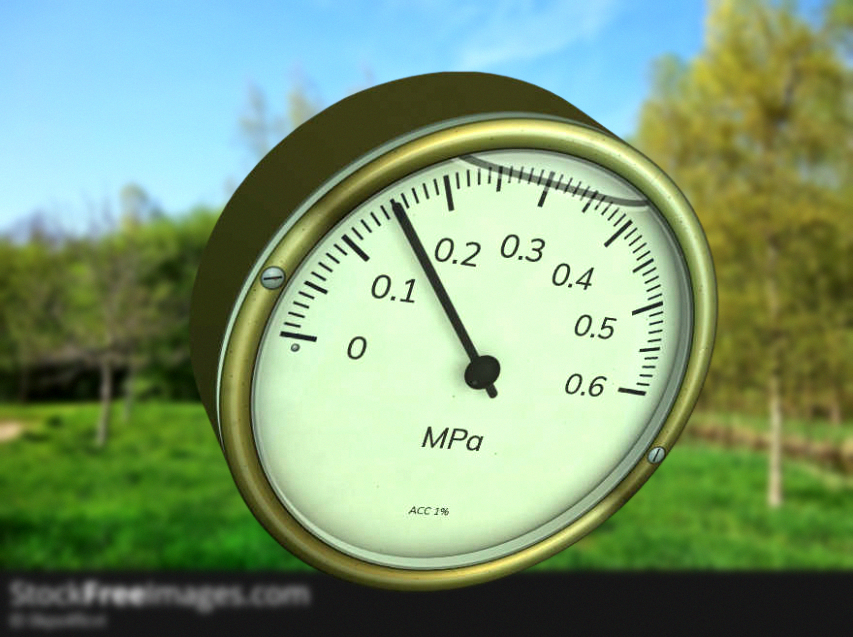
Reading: 0.15 MPa
